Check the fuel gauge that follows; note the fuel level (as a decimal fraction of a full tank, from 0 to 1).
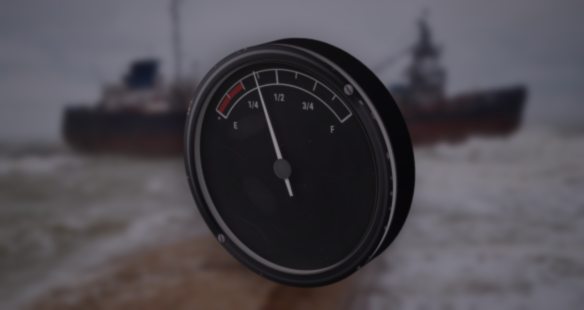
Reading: 0.375
